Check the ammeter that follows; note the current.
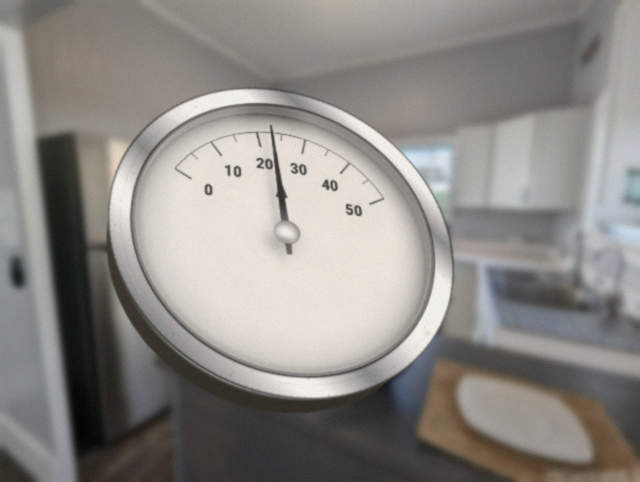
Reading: 22.5 A
